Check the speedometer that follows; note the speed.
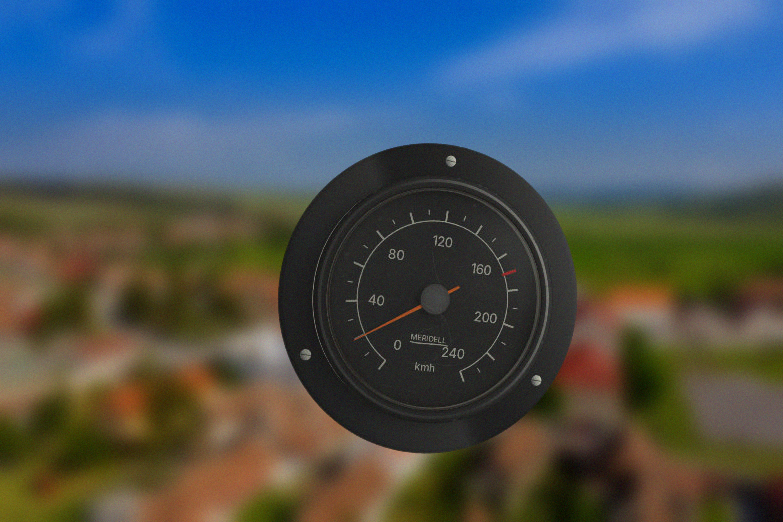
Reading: 20 km/h
